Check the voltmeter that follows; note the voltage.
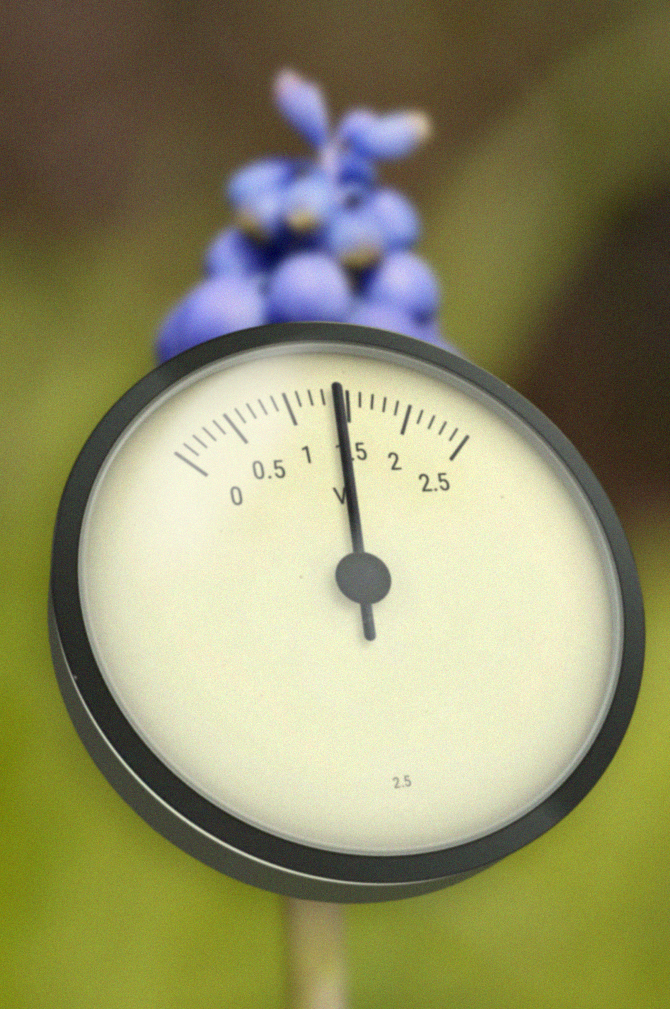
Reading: 1.4 V
